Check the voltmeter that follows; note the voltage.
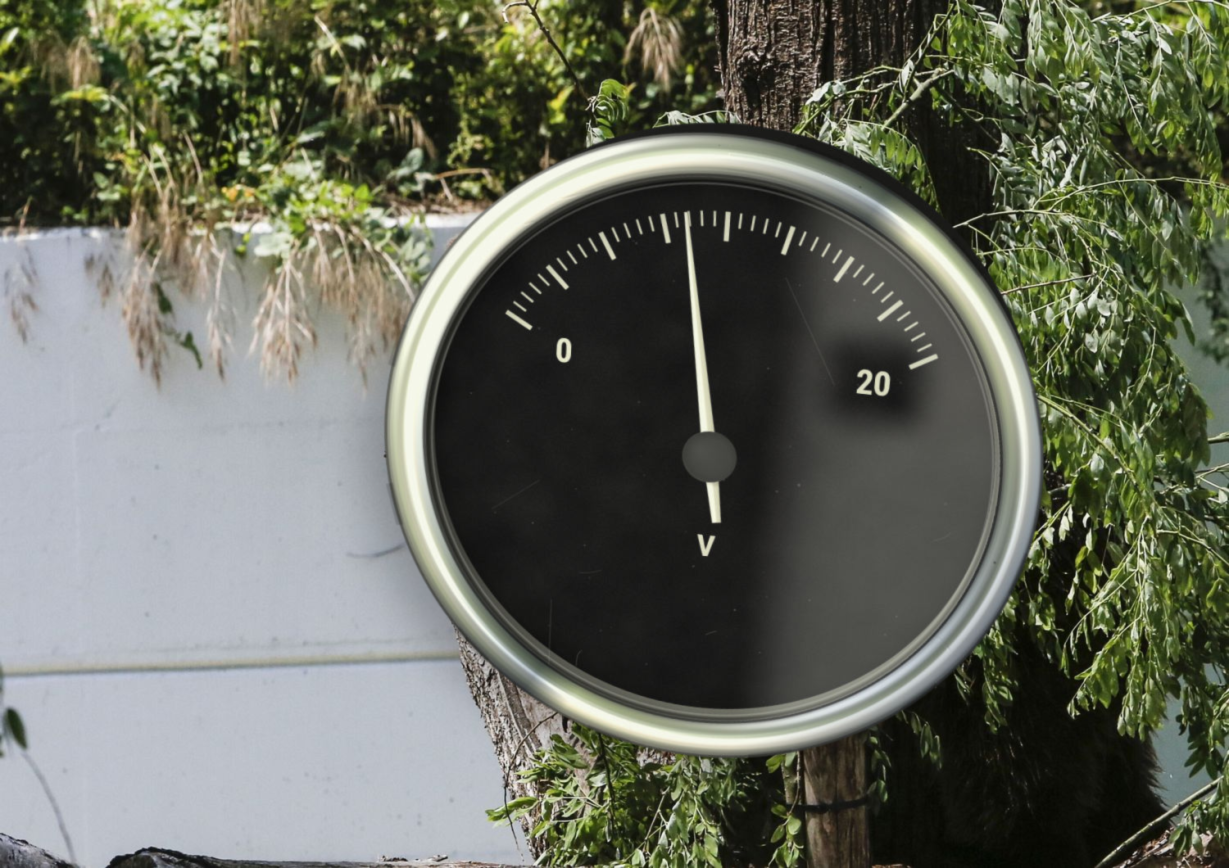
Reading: 8.5 V
